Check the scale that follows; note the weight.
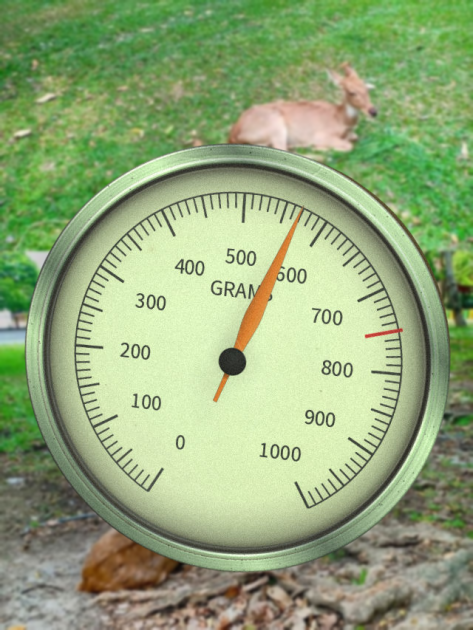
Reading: 570 g
